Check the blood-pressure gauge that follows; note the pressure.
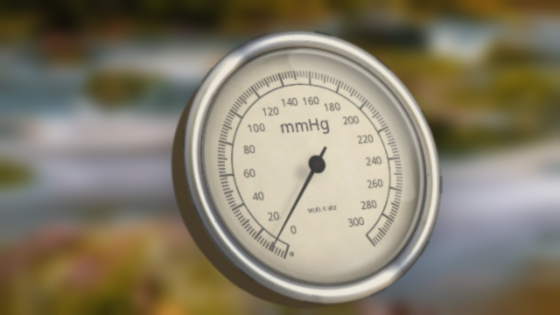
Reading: 10 mmHg
